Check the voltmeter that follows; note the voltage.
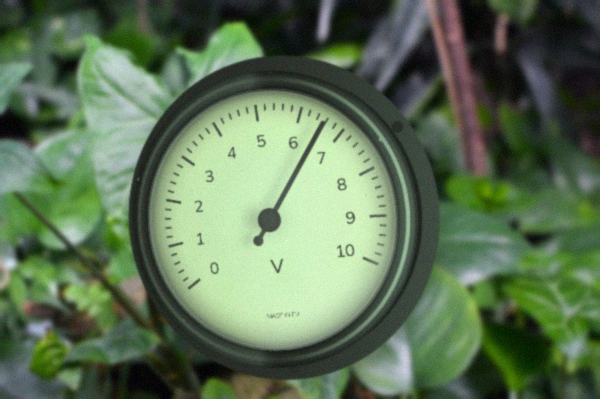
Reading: 6.6 V
